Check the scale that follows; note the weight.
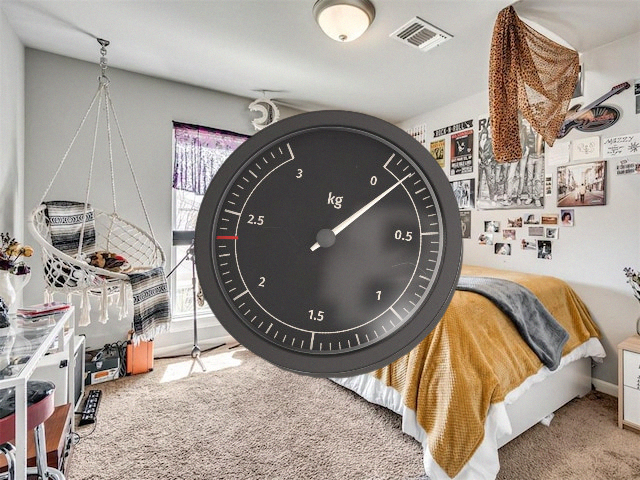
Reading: 0.15 kg
